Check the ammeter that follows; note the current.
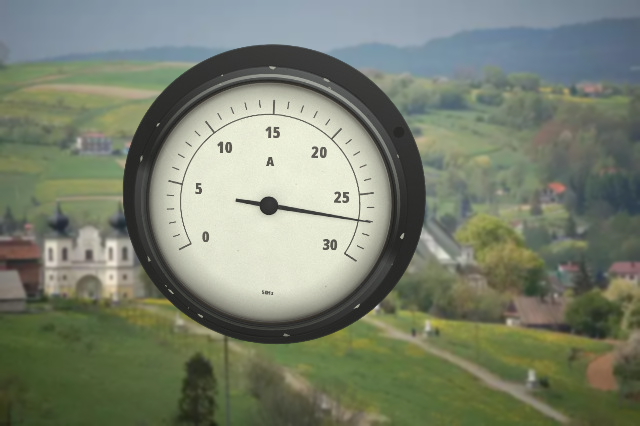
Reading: 27 A
